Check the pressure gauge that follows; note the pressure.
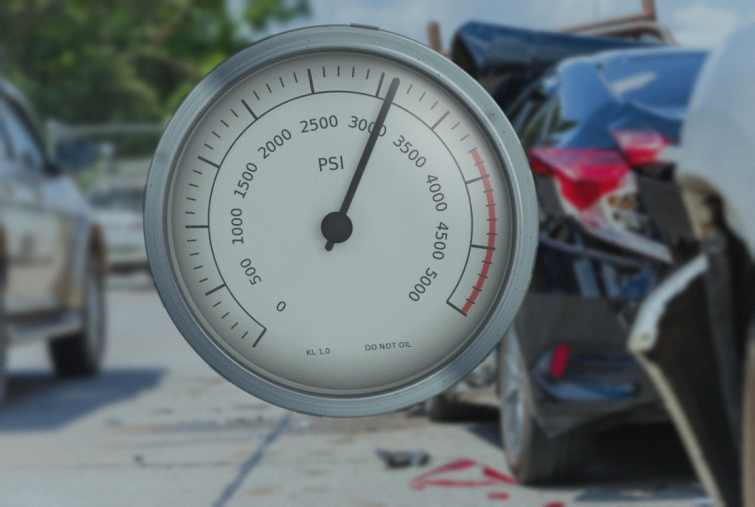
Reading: 3100 psi
